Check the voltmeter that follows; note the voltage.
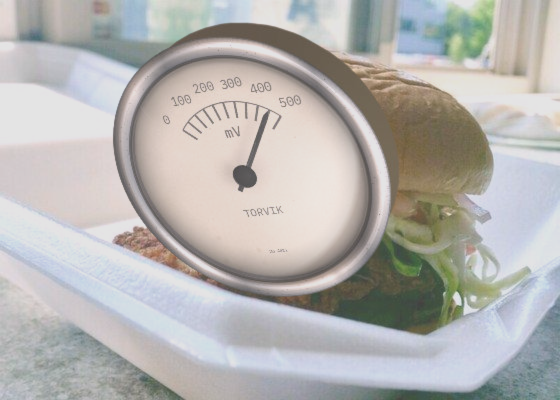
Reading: 450 mV
